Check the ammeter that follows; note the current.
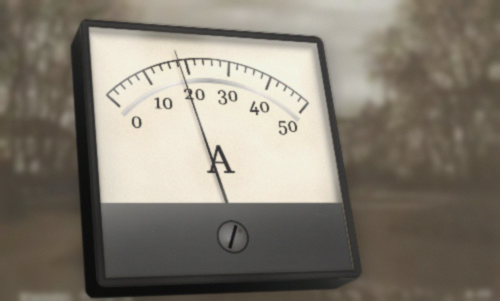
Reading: 18 A
